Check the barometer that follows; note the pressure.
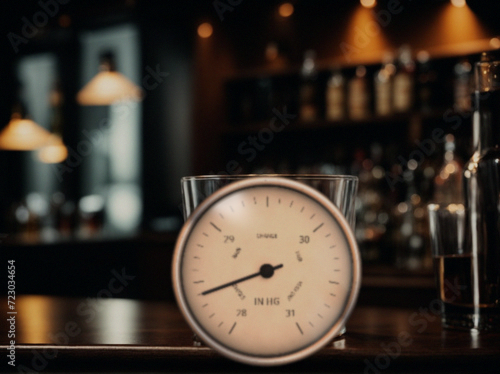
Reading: 28.4 inHg
